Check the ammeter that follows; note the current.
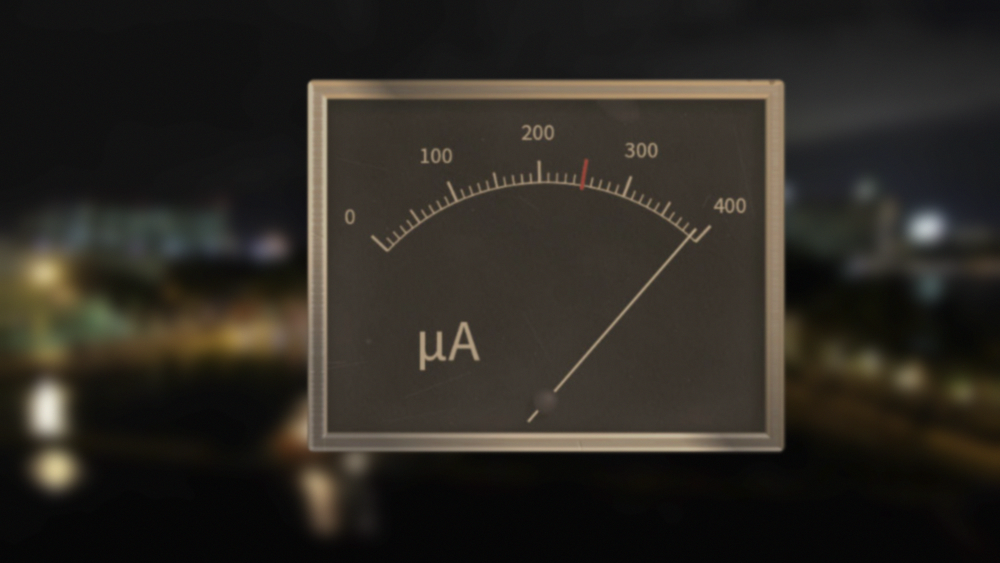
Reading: 390 µA
